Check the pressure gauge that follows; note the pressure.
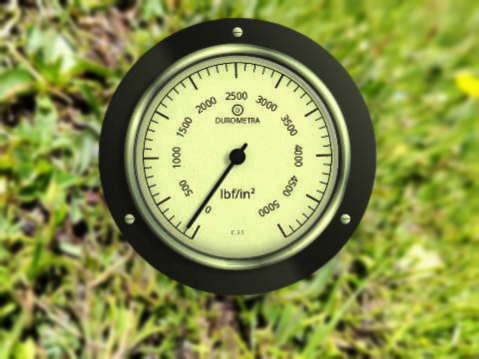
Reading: 100 psi
